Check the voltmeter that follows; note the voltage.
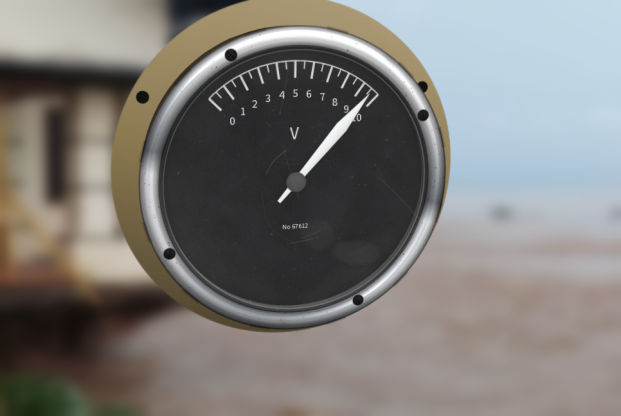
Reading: 9.5 V
